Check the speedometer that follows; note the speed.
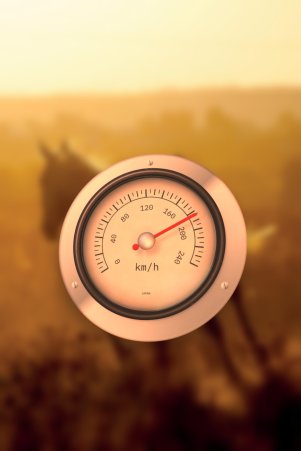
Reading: 185 km/h
